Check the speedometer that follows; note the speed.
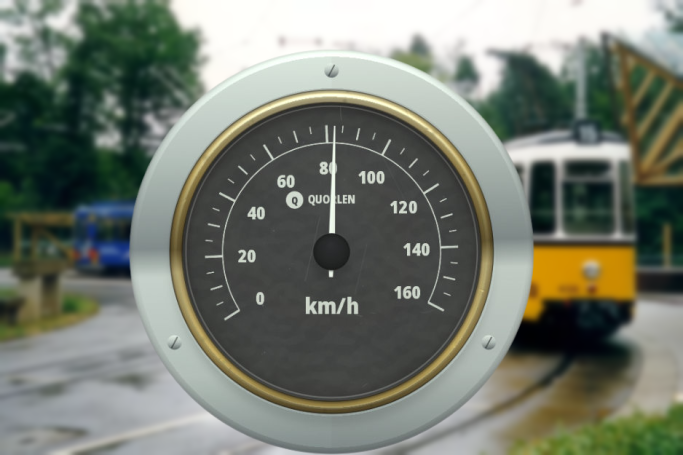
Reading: 82.5 km/h
